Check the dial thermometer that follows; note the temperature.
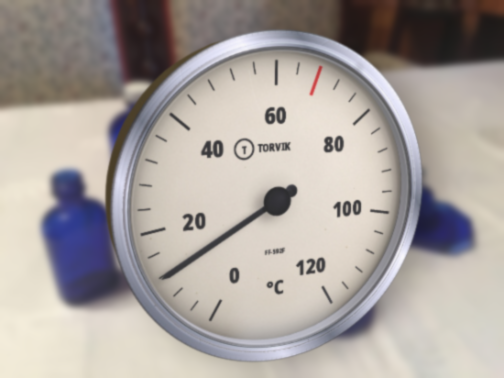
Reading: 12 °C
